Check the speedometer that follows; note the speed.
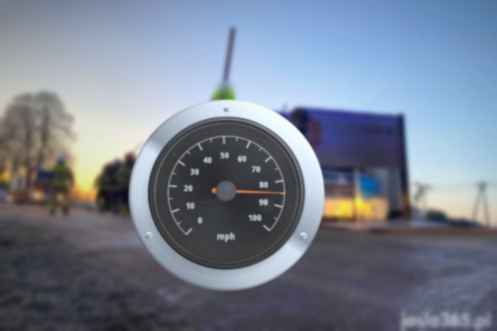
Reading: 85 mph
